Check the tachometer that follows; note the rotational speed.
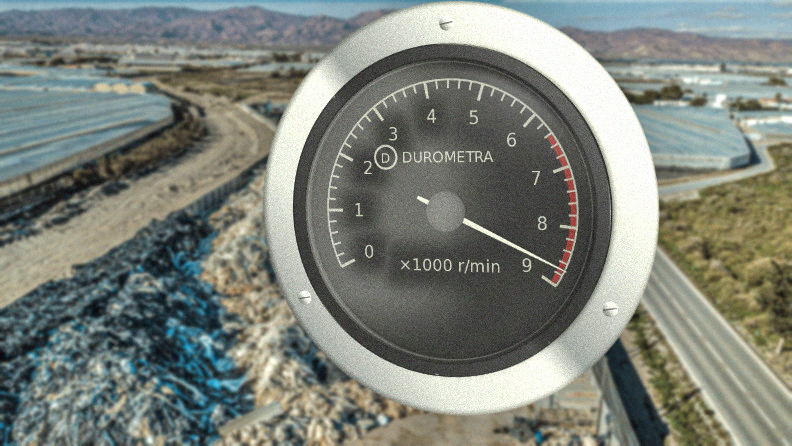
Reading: 8700 rpm
